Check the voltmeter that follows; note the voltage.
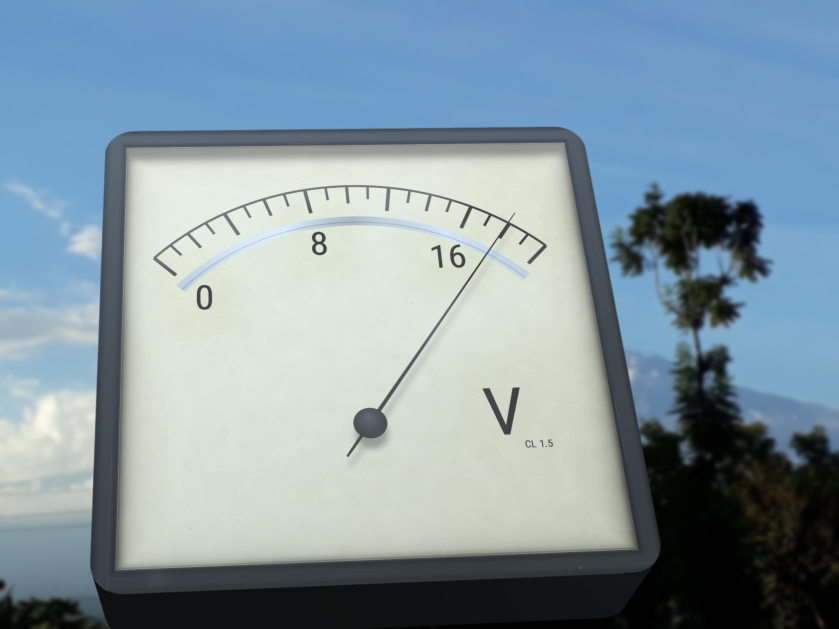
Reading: 18 V
